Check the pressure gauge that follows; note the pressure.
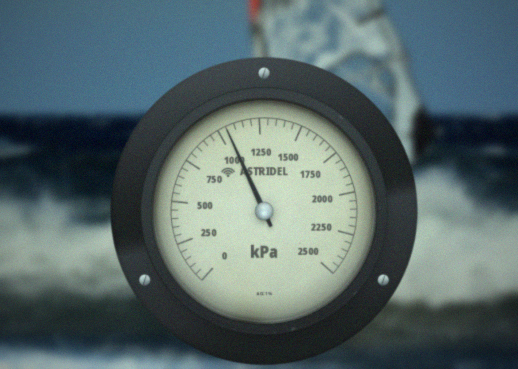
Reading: 1050 kPa
